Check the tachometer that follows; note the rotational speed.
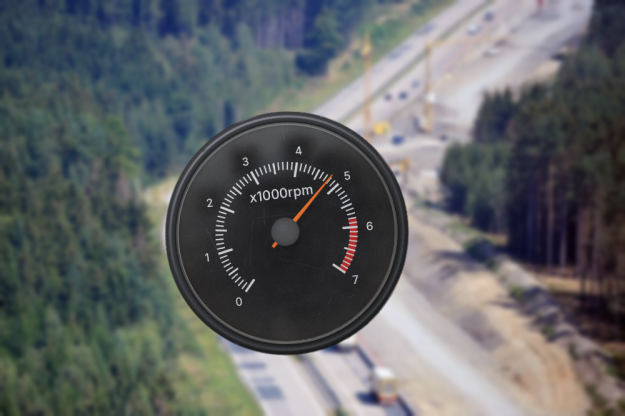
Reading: 4800 rpm
